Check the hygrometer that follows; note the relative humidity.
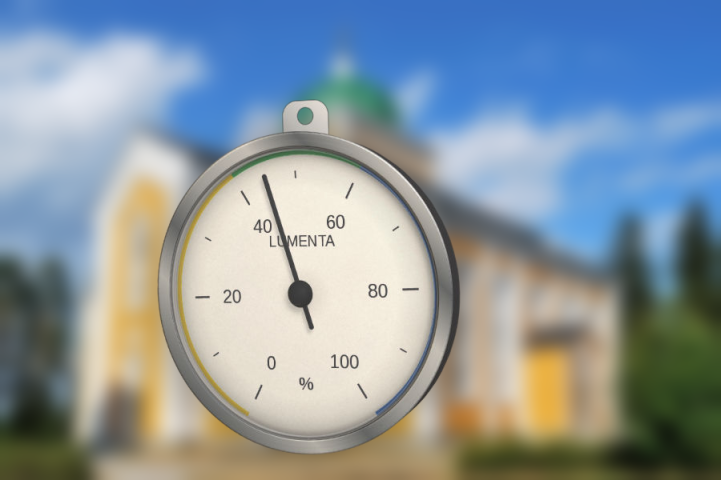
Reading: 45 %
